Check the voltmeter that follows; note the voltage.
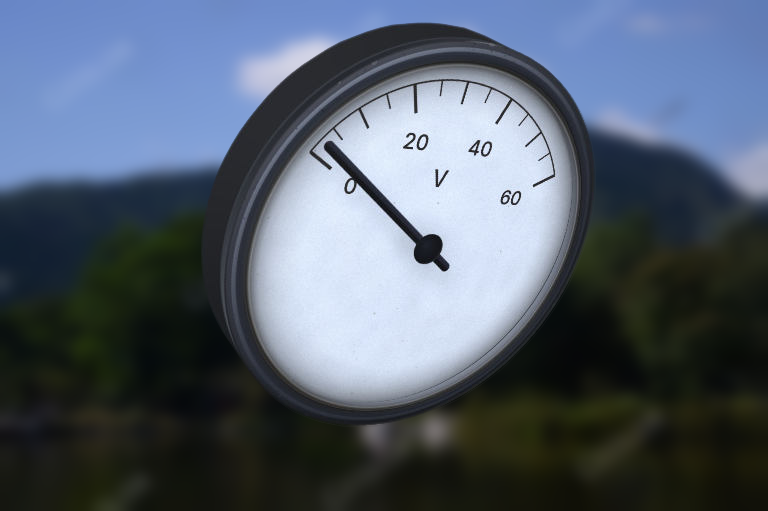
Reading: 2.5 V
